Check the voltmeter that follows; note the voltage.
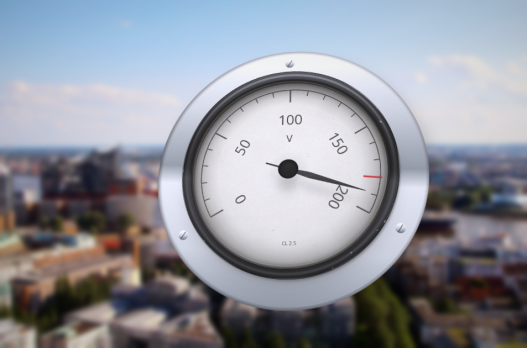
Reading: 190 V
